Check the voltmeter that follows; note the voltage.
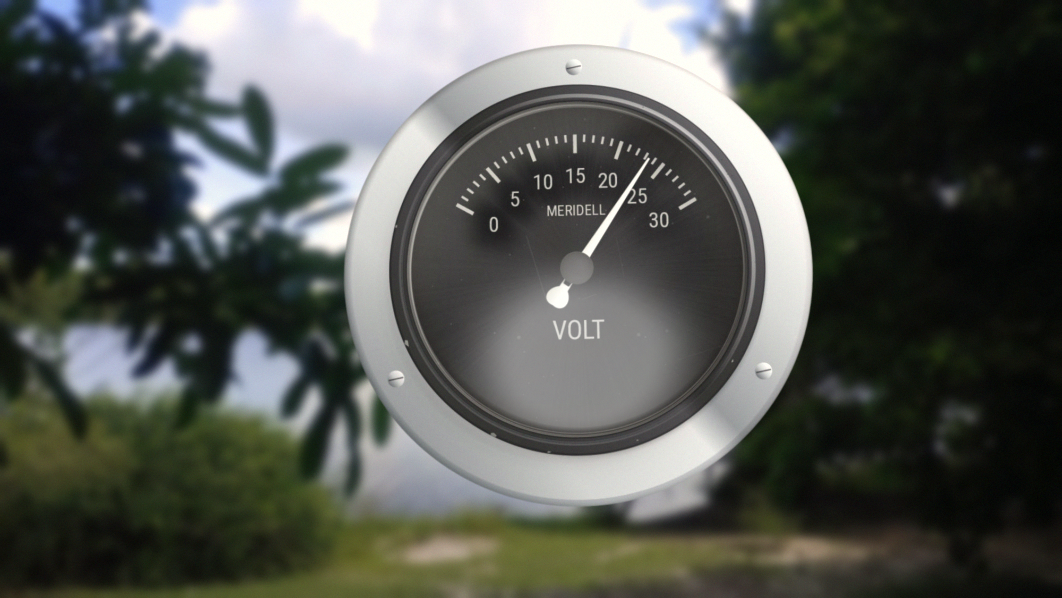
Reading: 23.5 V
